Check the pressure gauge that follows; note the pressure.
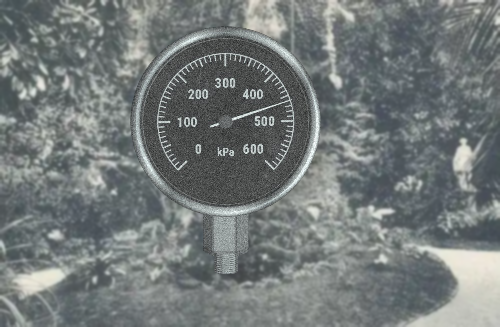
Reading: 460 kPa
